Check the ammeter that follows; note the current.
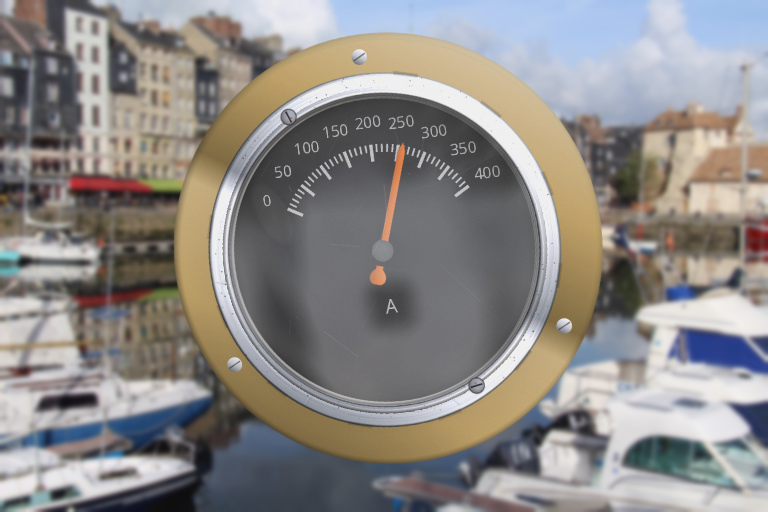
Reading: 260 A
